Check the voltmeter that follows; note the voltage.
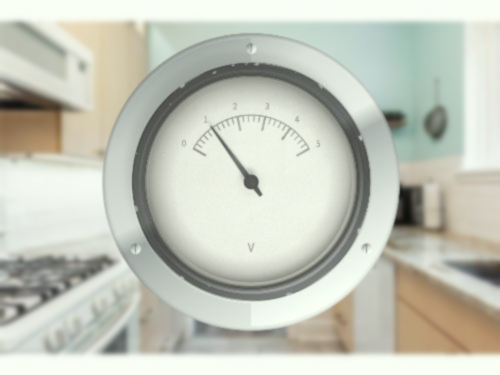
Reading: 1 V
